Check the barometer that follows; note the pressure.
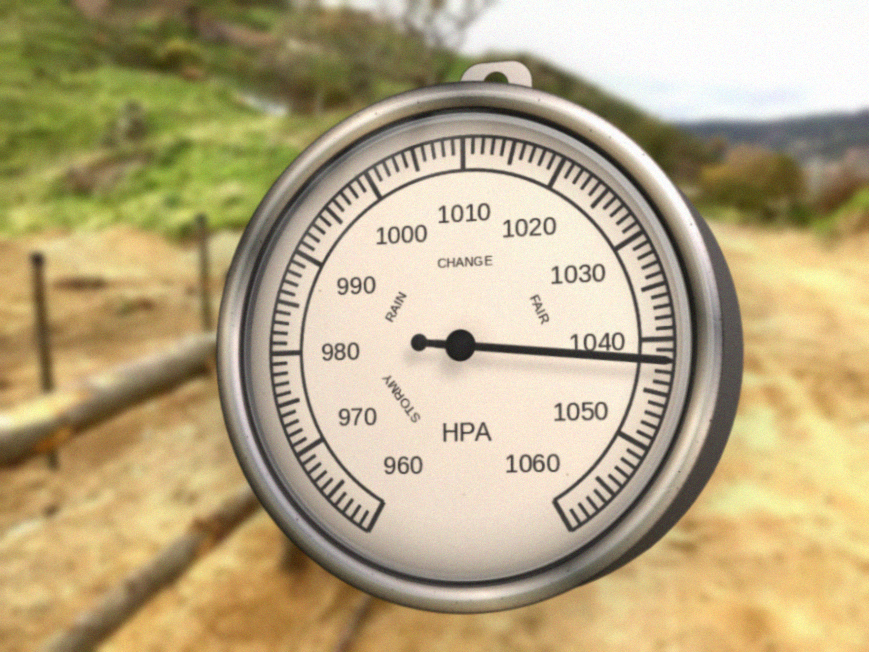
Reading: 1042 hPa
